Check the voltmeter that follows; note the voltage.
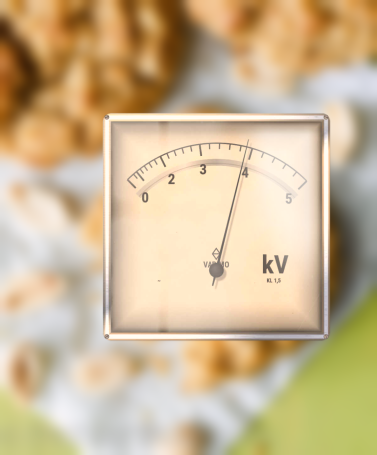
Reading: 3.9 kV
